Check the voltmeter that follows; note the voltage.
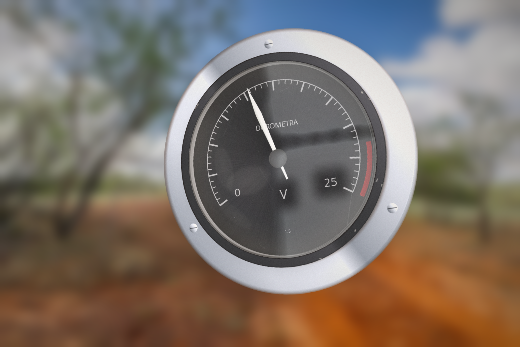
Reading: 10.5 V
